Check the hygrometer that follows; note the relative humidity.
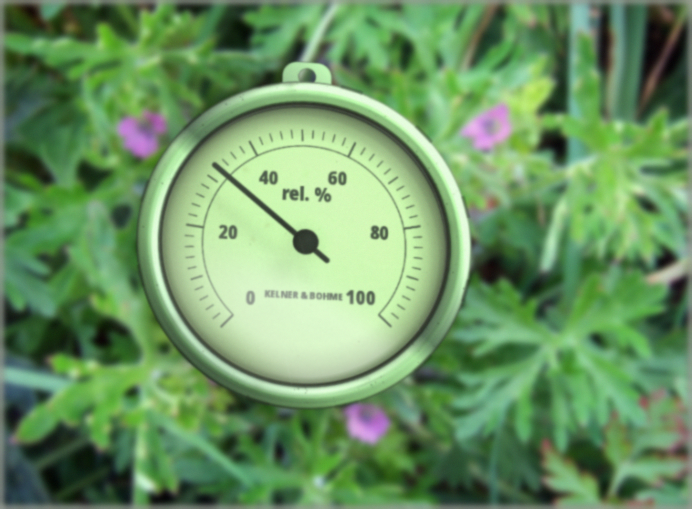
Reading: 32 %
